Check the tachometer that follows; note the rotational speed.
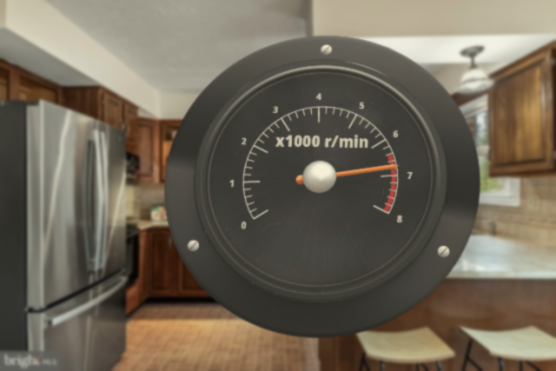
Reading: 6800 rpm
